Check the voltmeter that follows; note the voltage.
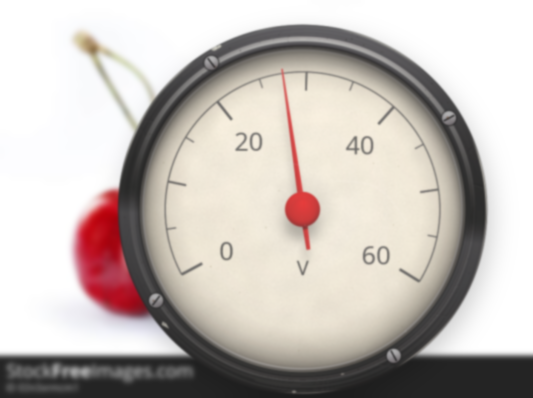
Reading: 27.5 V
